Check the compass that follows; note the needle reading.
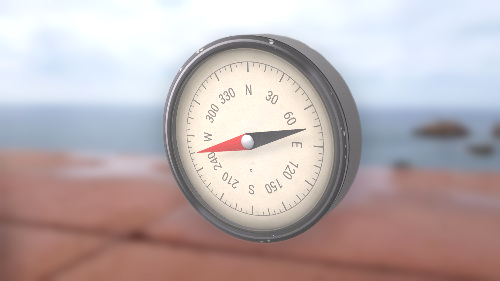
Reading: 255 °
